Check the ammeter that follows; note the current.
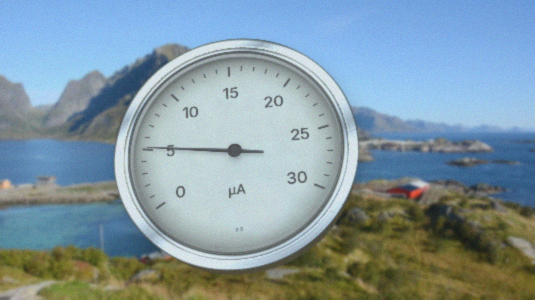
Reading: 5 µA
